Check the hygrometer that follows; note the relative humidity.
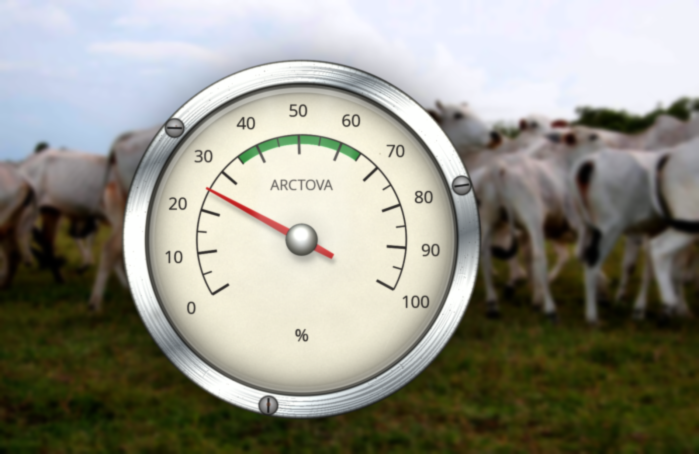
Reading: 25 %
